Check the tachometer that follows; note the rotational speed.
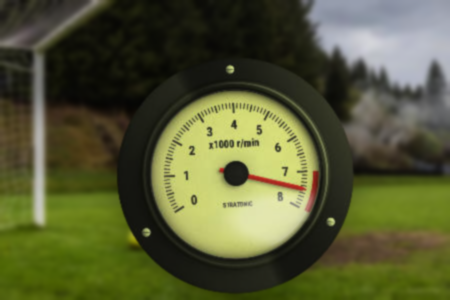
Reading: 7500 rpm
